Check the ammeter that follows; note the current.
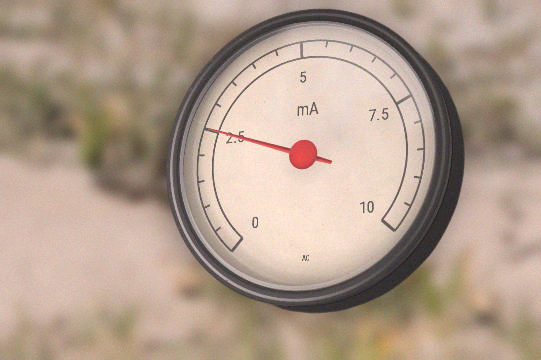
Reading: 2.5 mA
